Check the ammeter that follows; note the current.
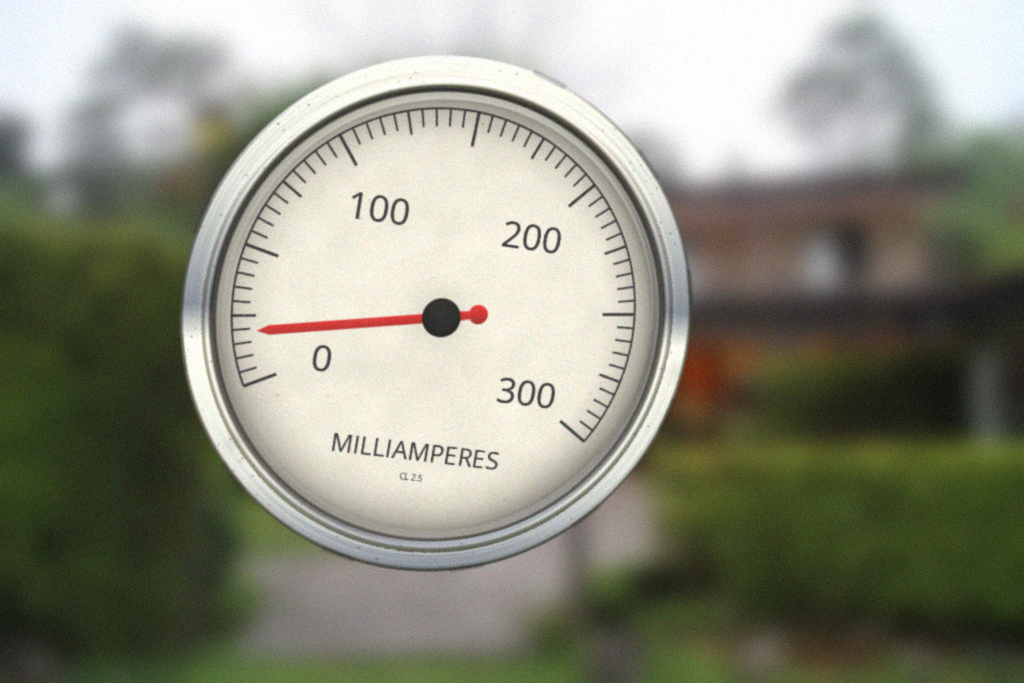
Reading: 20 mA
